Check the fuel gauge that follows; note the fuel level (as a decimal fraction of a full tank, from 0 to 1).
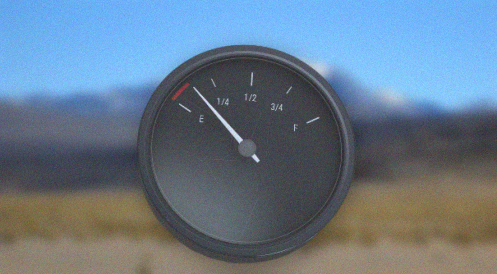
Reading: 0.125
